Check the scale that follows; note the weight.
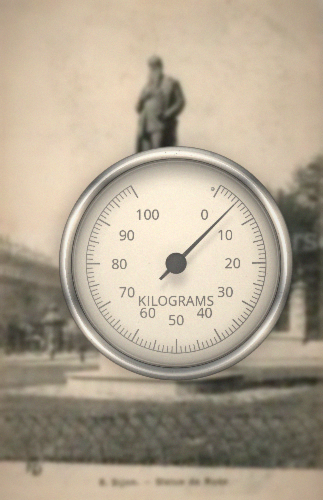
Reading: 5 kg
